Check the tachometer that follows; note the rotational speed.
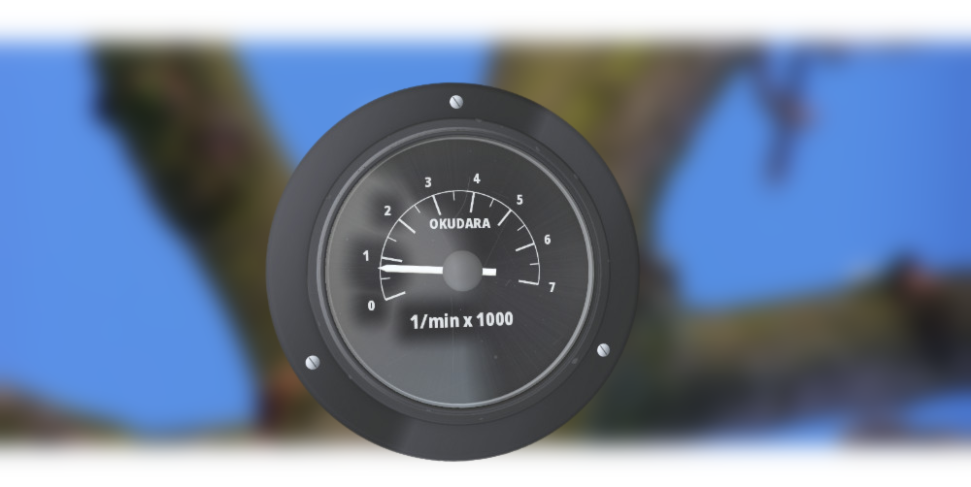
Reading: 750 rpm
